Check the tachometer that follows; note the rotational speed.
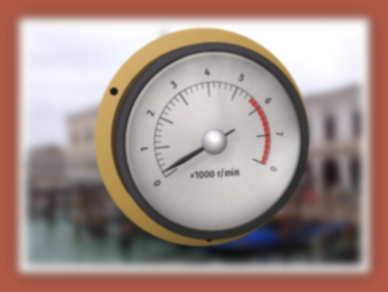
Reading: 200 rpm
